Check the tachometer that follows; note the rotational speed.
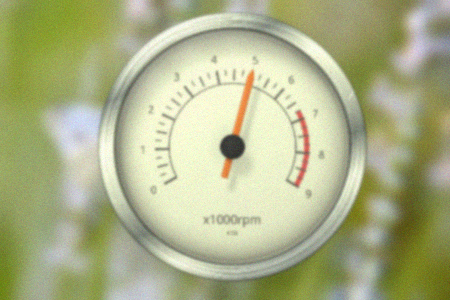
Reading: 5000 rpm
